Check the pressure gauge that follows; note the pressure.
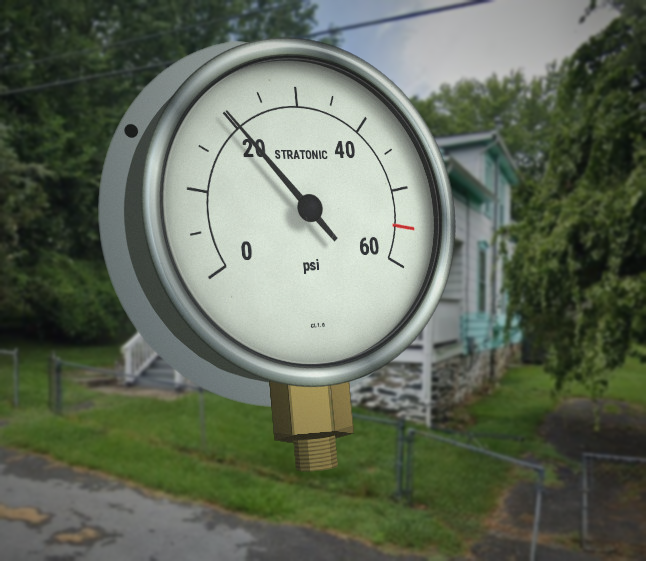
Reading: 20 psi
